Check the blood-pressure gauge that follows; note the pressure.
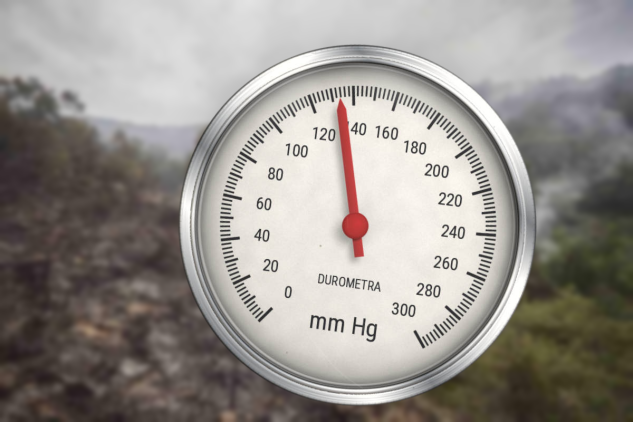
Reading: 134 mmHg
